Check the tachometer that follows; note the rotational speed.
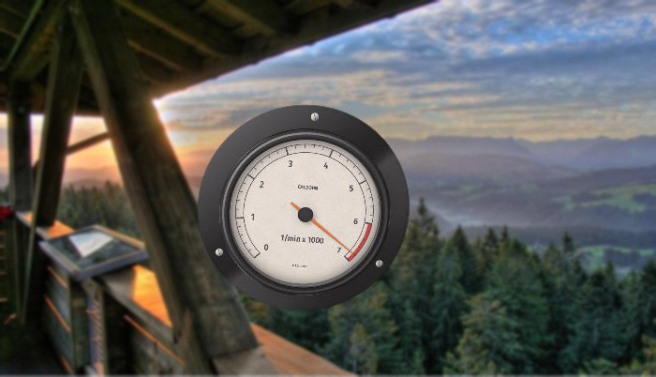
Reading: 6800 rpm
